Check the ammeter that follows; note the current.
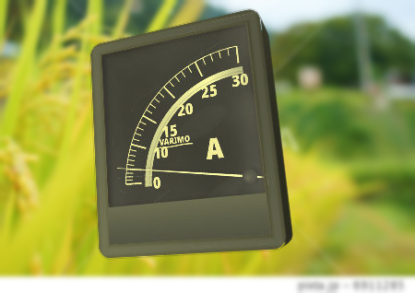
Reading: 5 A
